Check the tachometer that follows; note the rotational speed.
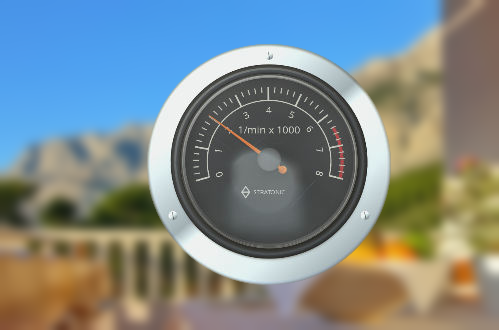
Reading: 2000 rpm
